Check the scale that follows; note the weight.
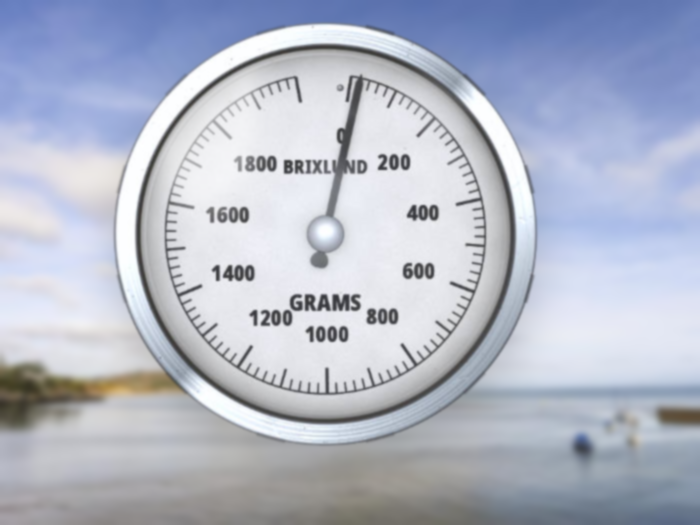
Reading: 20 g
